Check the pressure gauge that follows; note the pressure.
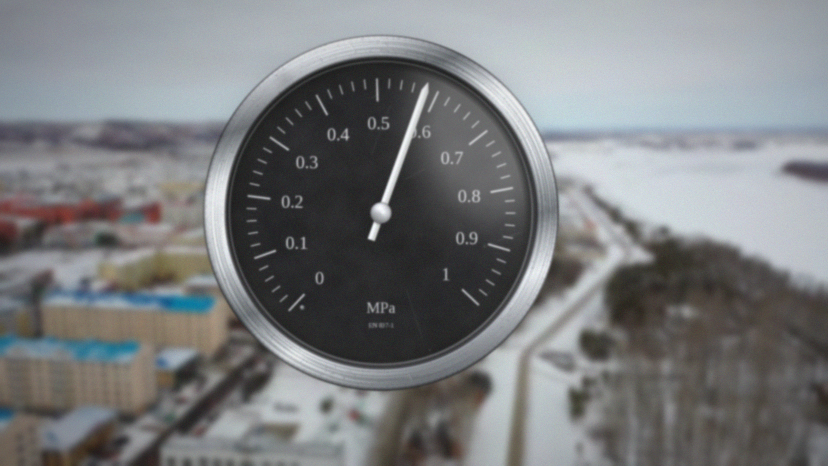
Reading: 0.58 MPa
